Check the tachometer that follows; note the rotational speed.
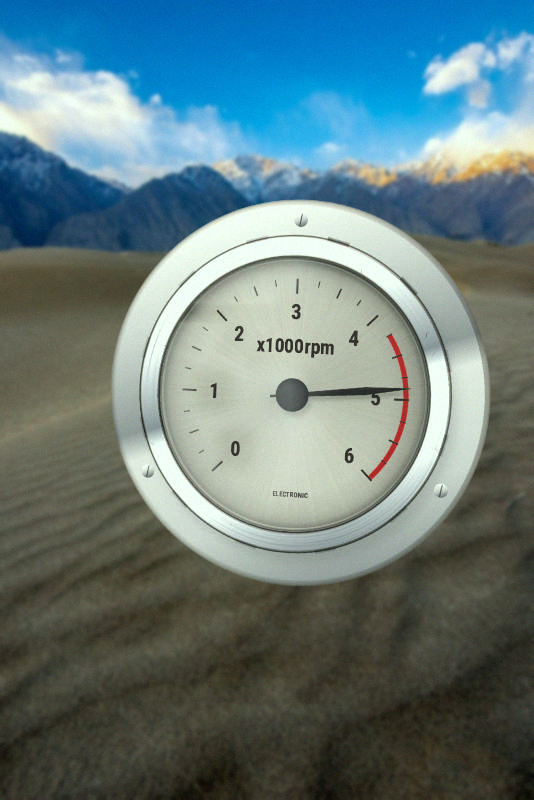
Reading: 4875 rpm
